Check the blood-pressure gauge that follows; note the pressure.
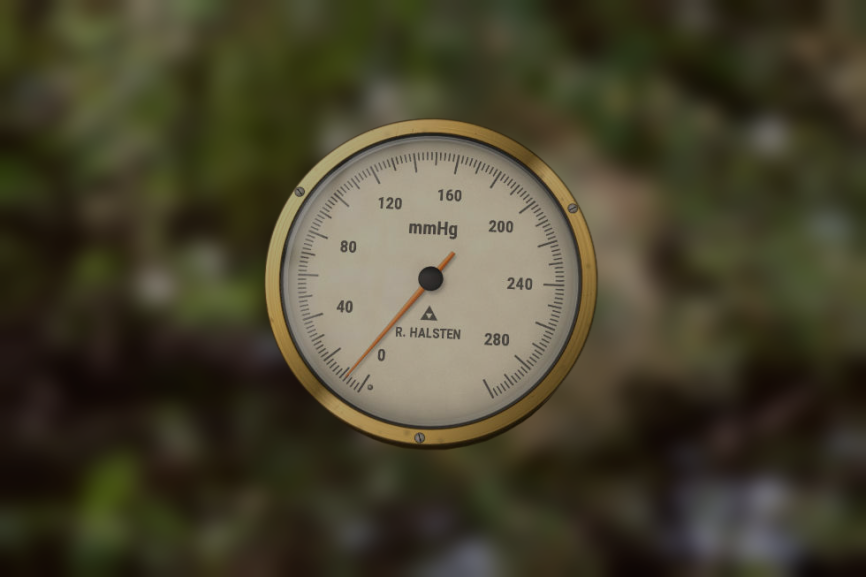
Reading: 8 mmHg
